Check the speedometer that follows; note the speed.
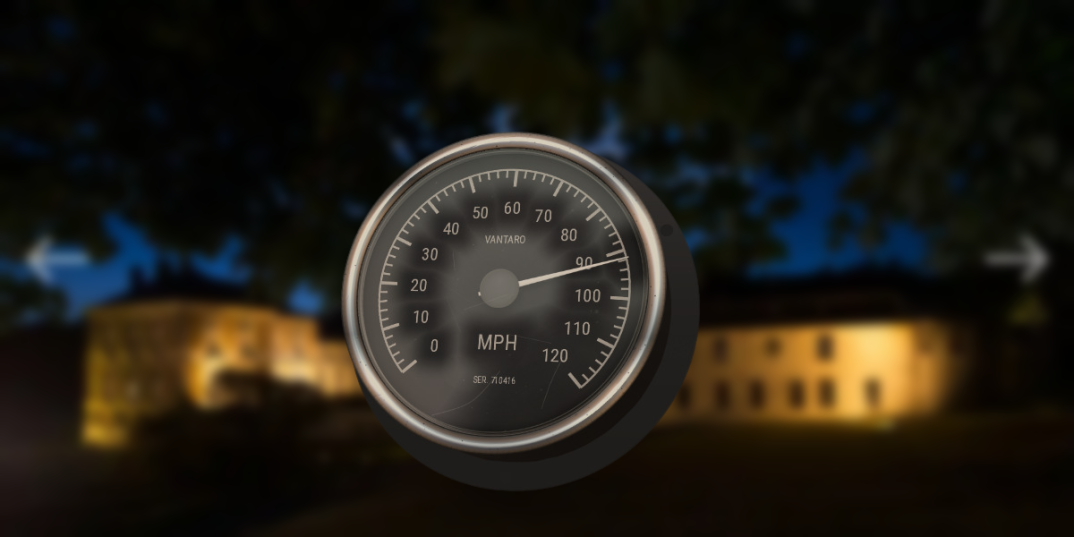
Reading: 92 mph
